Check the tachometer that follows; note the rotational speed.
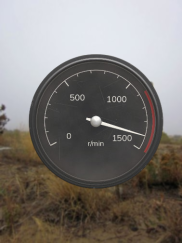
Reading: 1400 rpm
